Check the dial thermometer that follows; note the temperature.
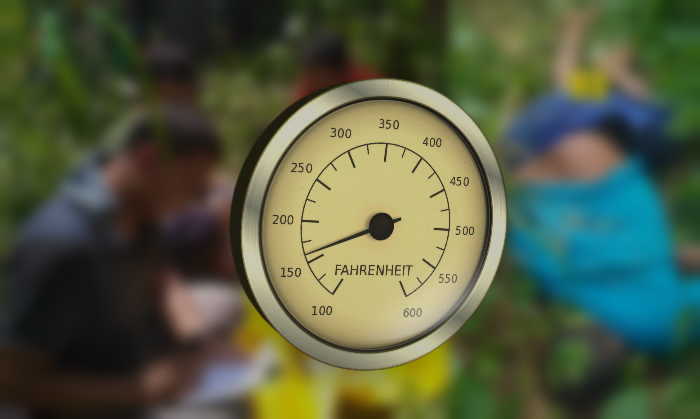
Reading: 162.5 °F
